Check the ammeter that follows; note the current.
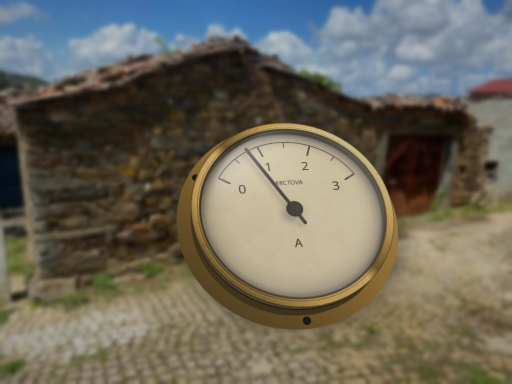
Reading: 0.75 A
